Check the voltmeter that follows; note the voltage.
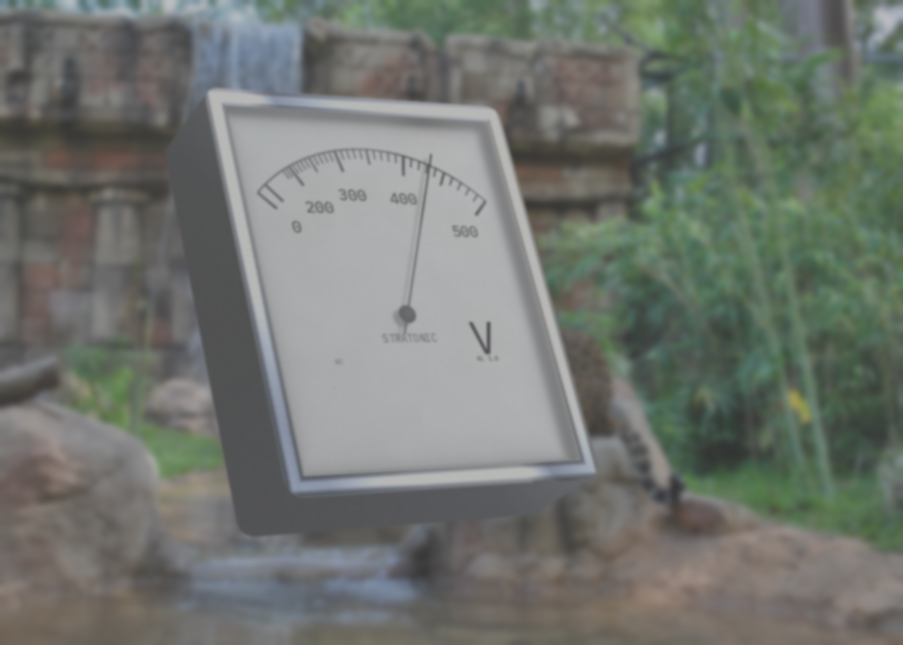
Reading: 430 V
